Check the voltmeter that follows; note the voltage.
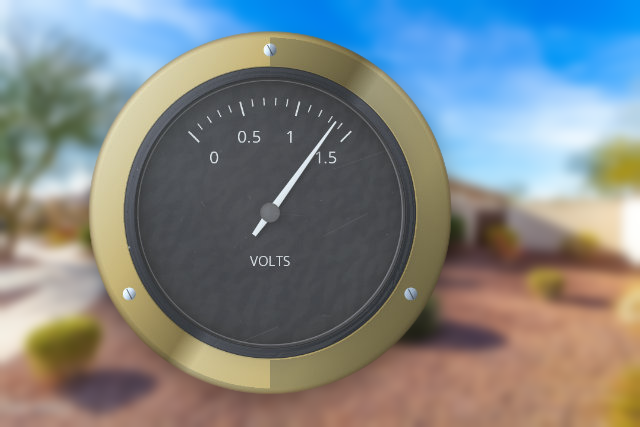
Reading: 1.35 V
